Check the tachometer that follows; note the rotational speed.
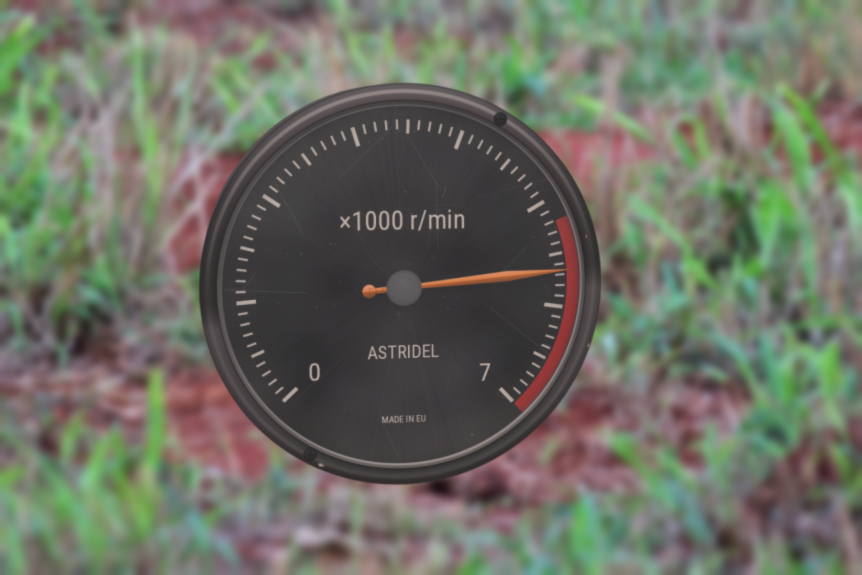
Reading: 5650 rpm
